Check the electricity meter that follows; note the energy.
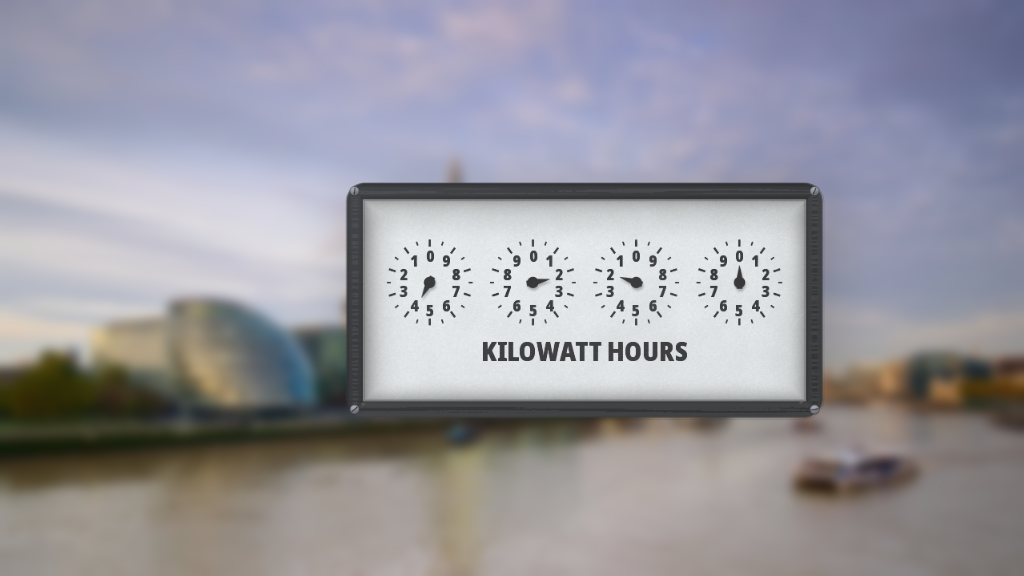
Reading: 4220 kWh
